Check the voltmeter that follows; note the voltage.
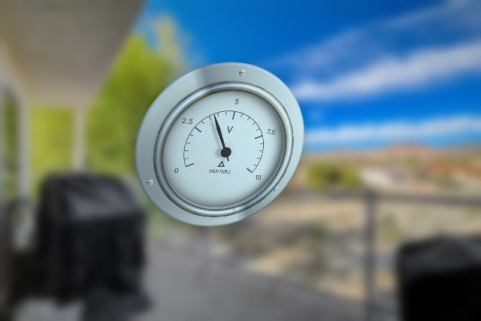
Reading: 3.75 V
